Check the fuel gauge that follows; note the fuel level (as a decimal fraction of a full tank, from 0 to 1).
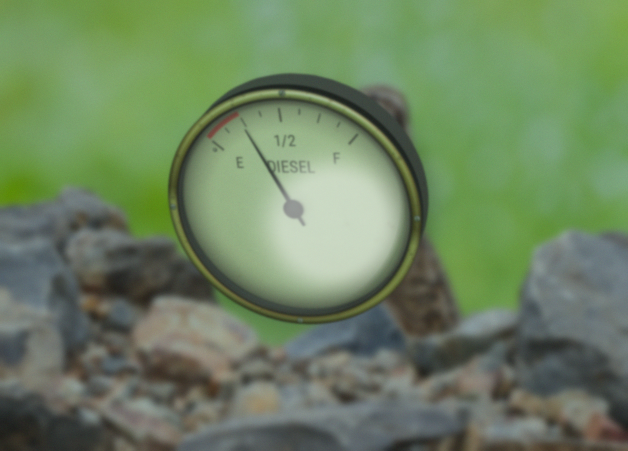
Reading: 0.25
